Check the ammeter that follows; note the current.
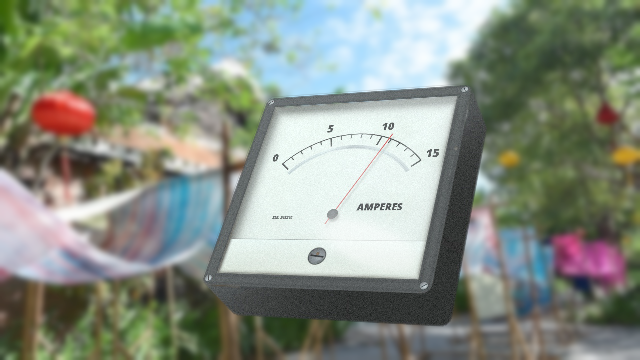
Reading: 11 A
